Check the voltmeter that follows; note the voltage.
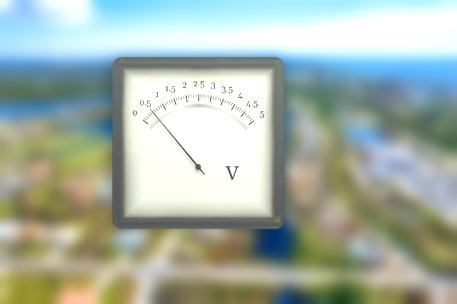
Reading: 0.5 V
